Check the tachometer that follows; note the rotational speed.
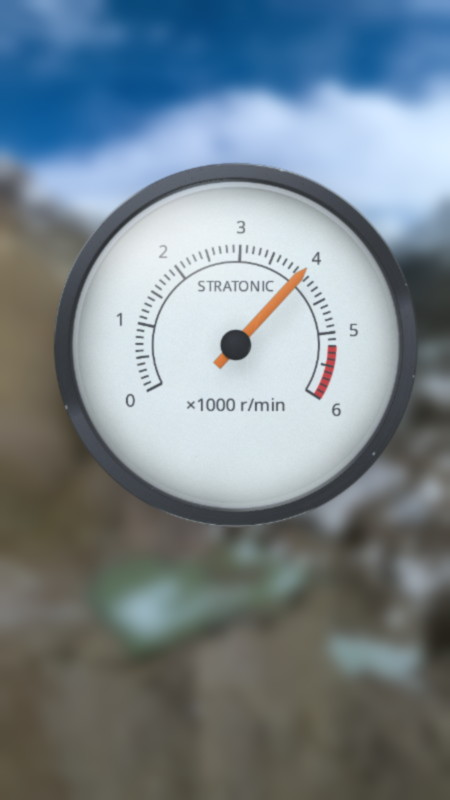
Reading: 4000 rpm
